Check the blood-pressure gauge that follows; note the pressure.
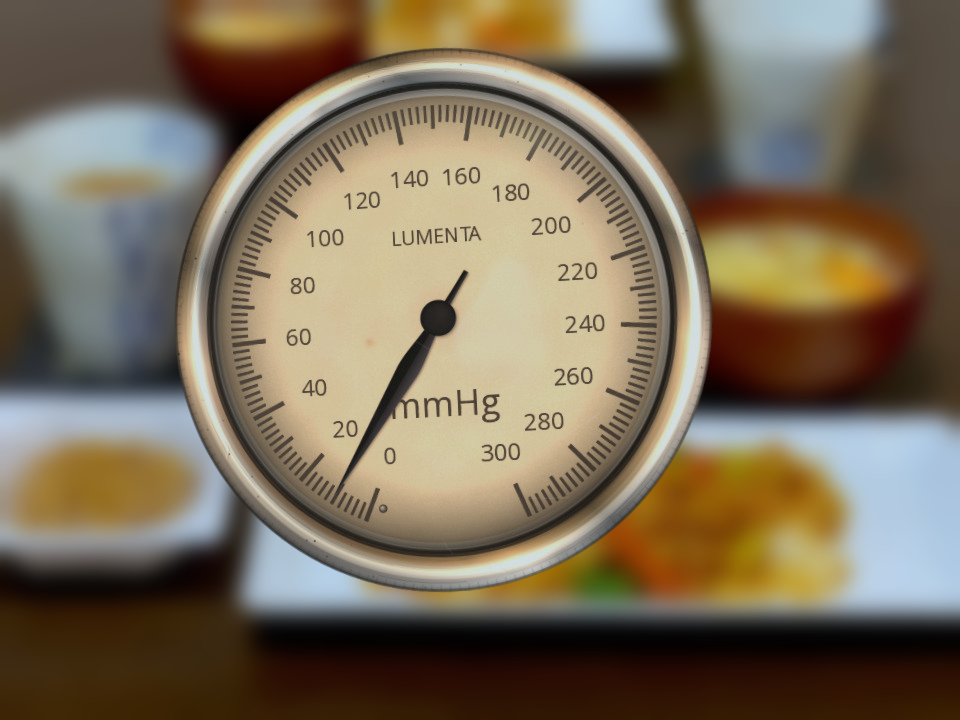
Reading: 10 mmHg
